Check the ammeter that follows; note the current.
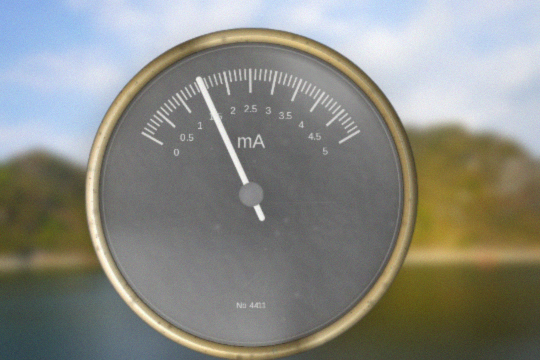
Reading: 1.5 mA
